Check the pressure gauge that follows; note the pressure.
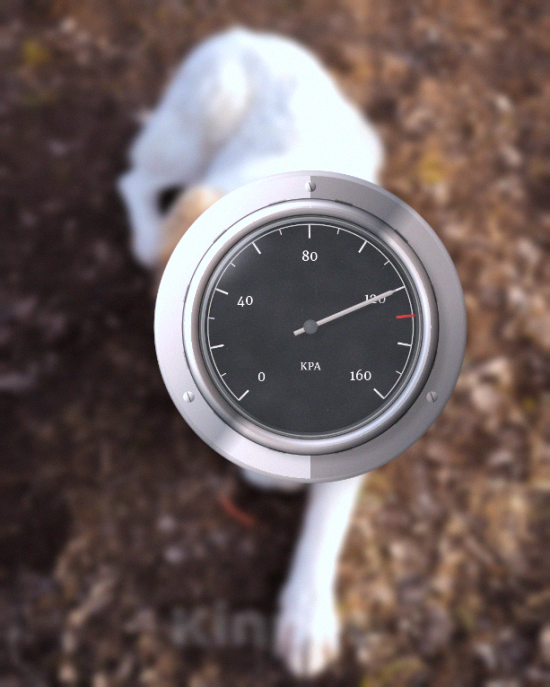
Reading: 120 kPa
